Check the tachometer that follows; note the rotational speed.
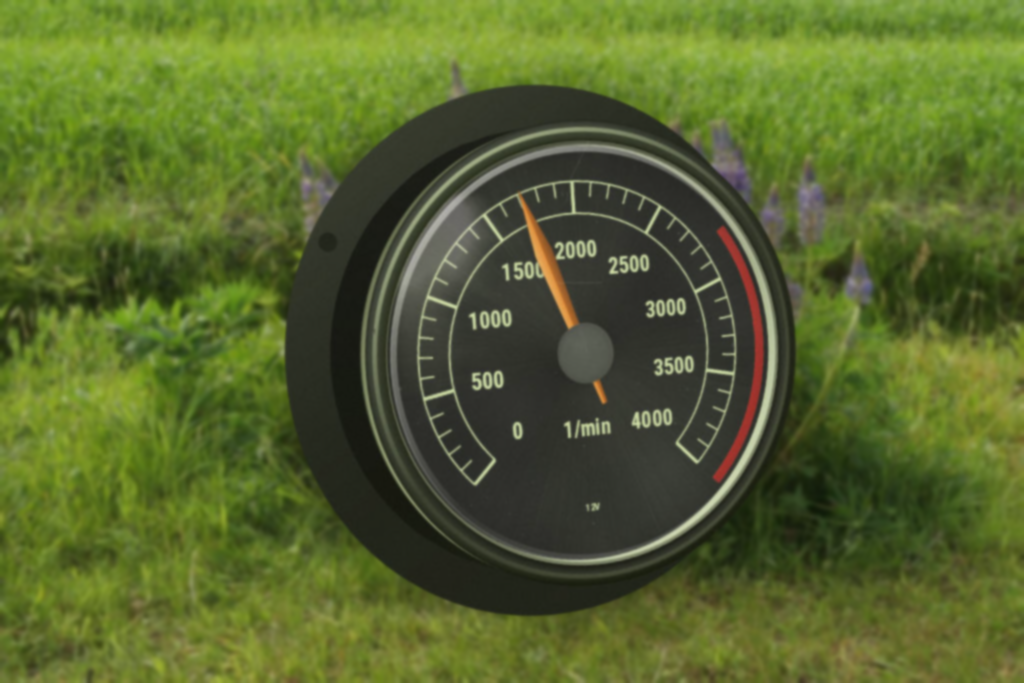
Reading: 1700 rpm
